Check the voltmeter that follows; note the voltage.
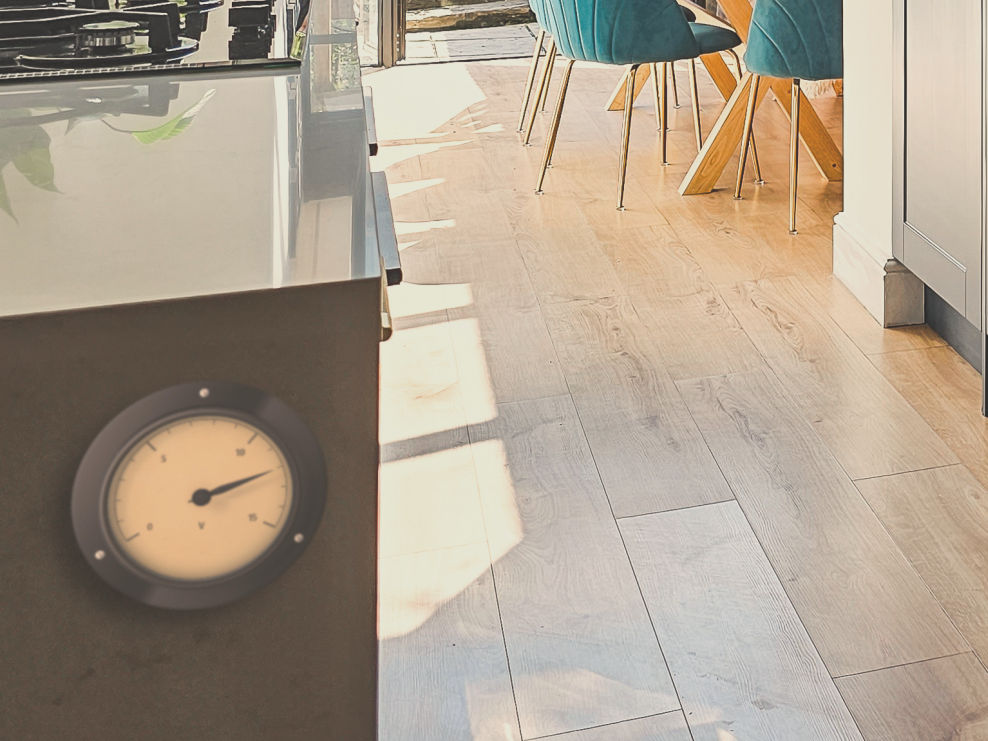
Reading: 12 V
